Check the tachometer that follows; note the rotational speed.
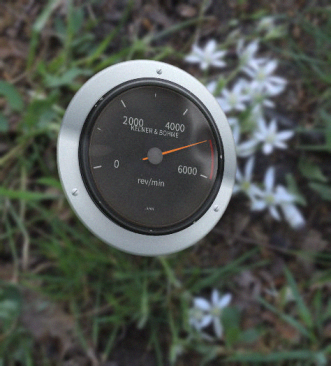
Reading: 5000 rpm
